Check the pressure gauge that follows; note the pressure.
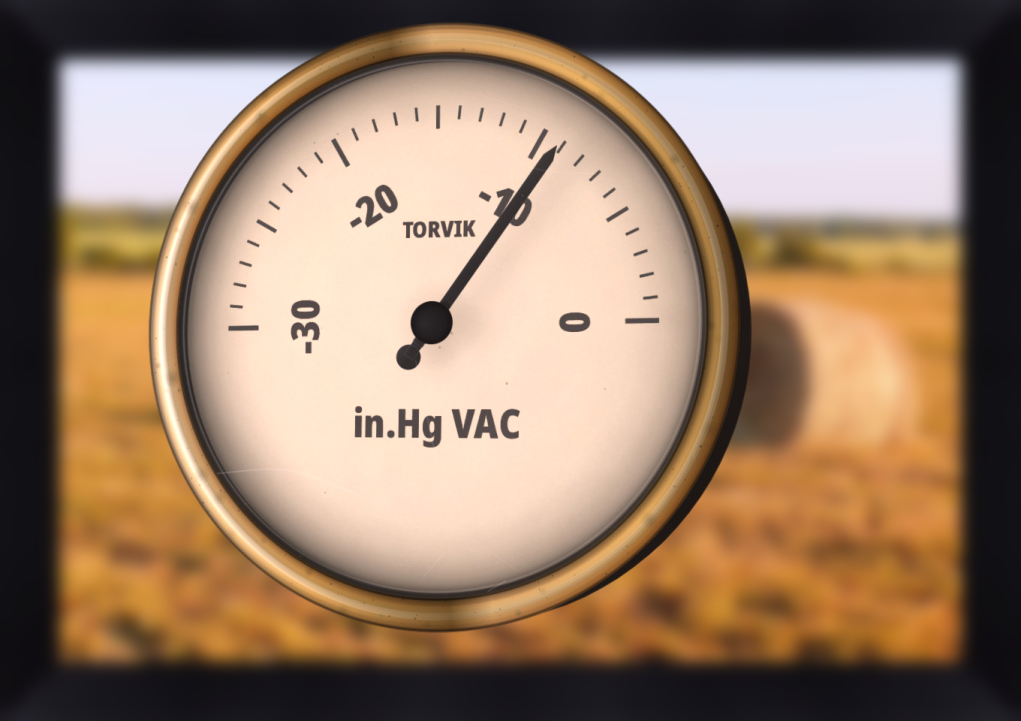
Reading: -9 inHg
